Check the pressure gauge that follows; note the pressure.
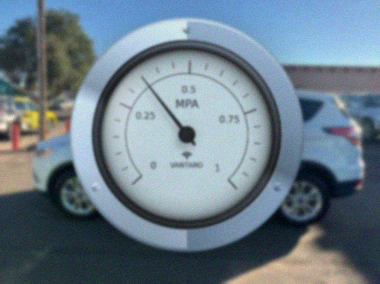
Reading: 0.35 MPa
